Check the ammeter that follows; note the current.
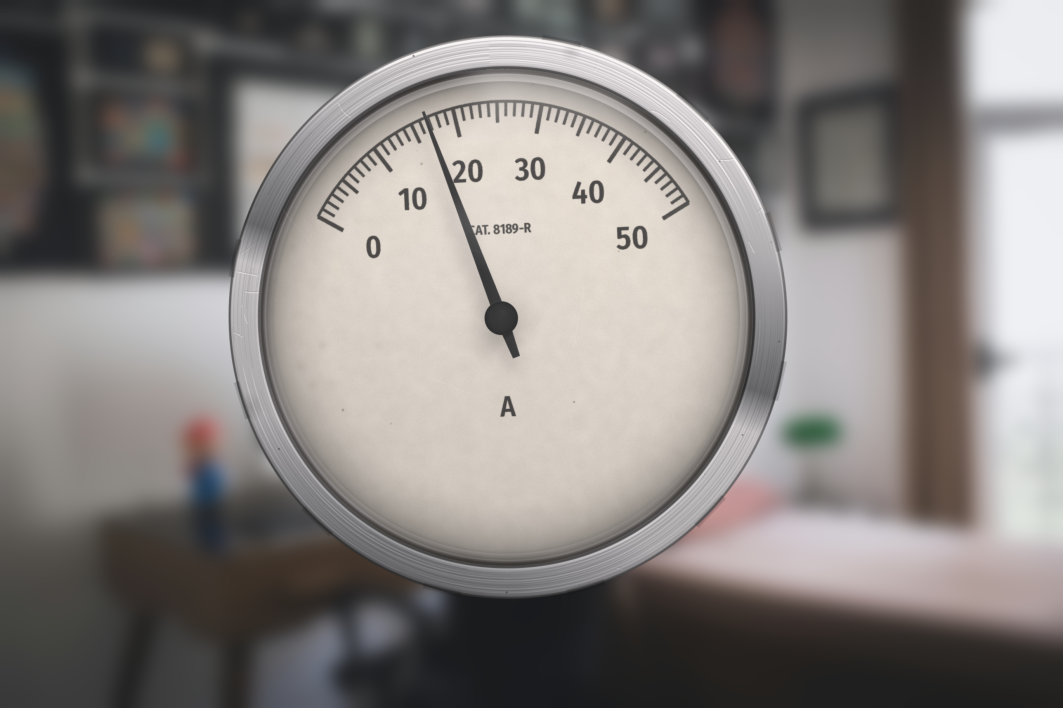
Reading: 17 A
